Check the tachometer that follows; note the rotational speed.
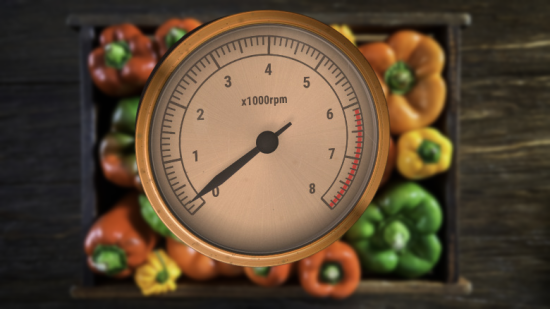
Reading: 200 rpm
